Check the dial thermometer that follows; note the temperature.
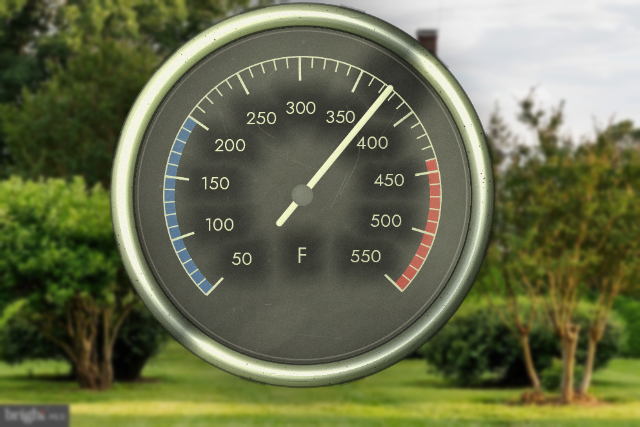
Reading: 375 °F
